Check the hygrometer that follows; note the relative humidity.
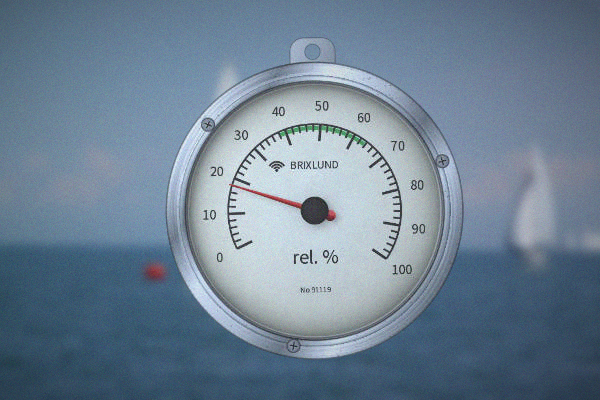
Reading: 18 %
